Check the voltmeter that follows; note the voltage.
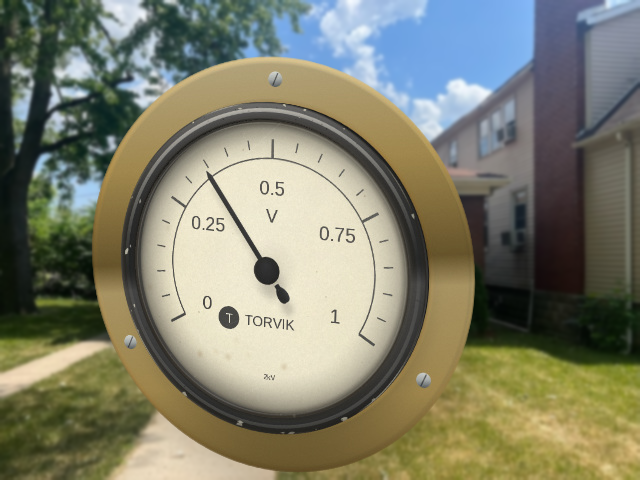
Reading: 0.35 V
